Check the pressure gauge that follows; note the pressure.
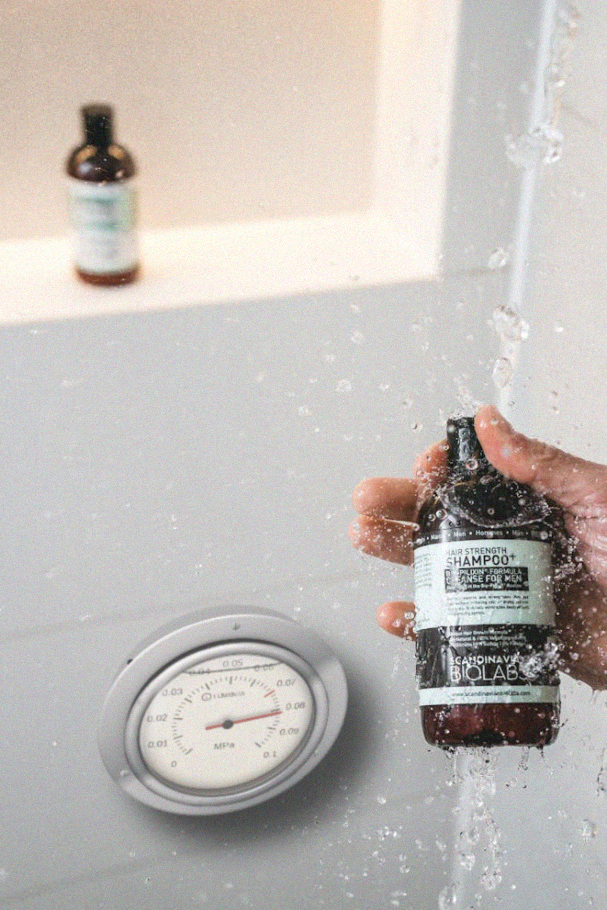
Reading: 0.08 MPa
